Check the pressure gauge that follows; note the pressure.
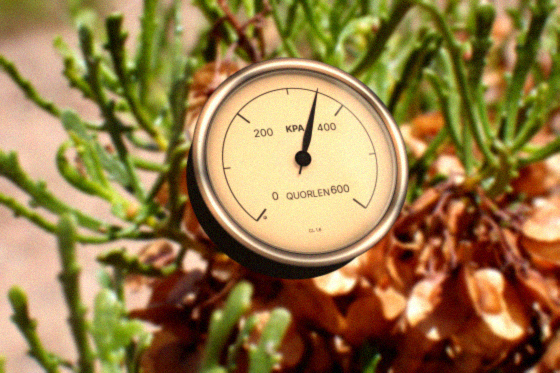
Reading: 350 kPa
